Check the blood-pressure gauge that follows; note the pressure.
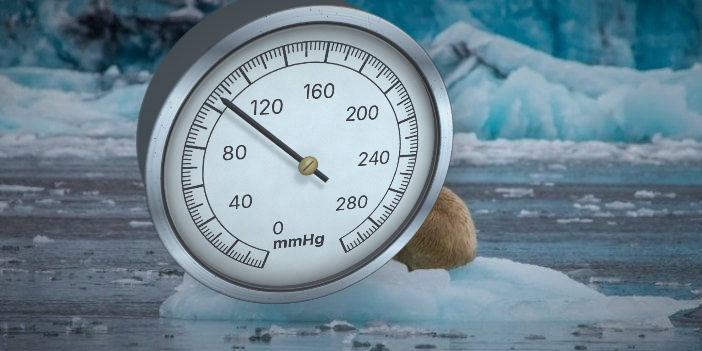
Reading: 106 mmHg
